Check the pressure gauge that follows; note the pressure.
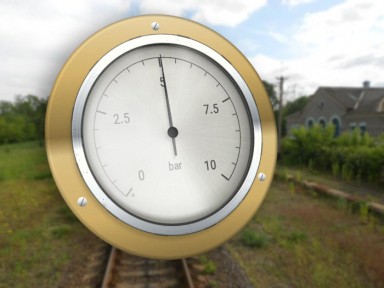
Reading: 5 bar
